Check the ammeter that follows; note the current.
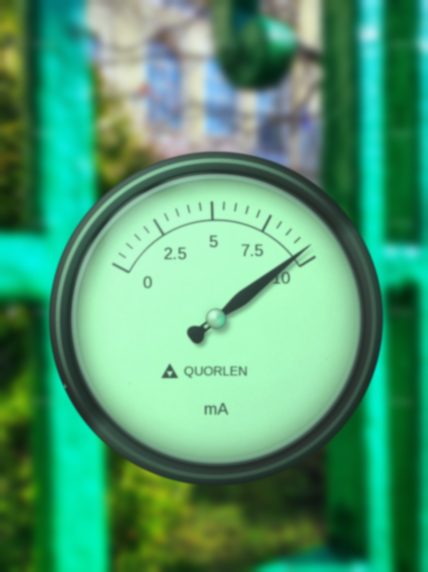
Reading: 9.5 mA
